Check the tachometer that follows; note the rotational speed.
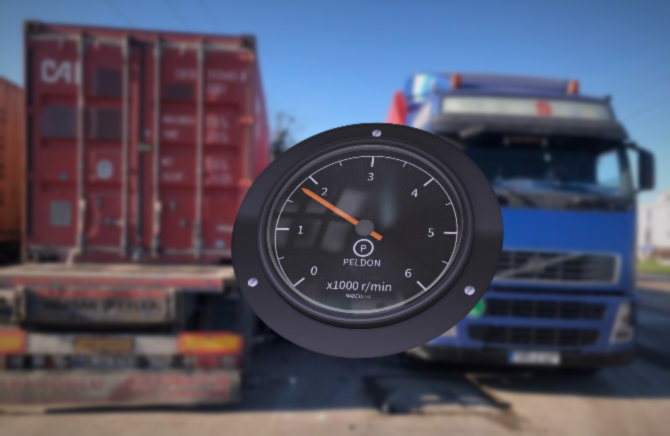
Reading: 1750 rpm
